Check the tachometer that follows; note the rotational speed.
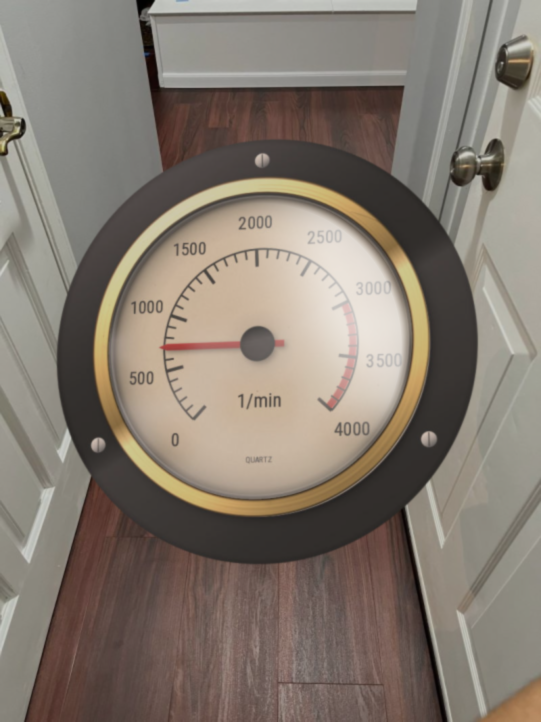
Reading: 700 rpm
